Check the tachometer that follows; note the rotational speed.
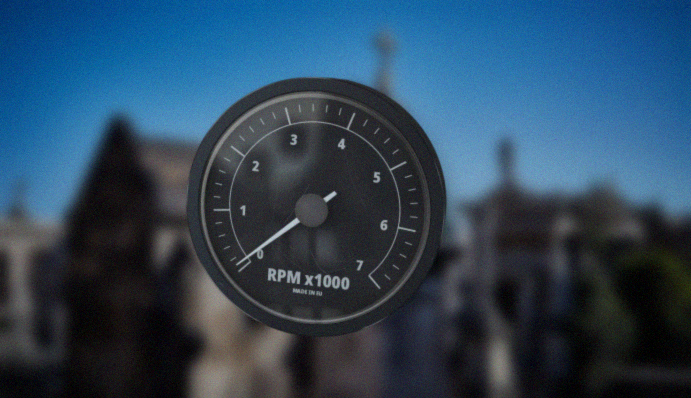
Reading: 100 rpm
